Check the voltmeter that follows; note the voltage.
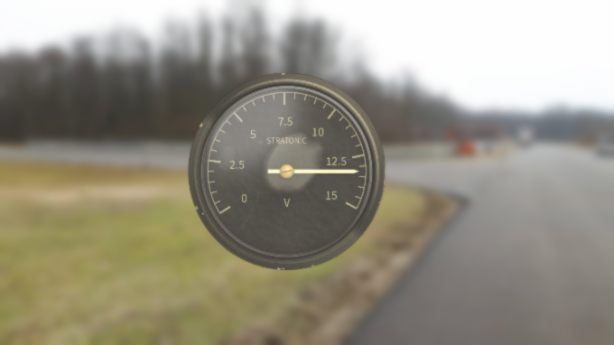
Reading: 13.25 V
